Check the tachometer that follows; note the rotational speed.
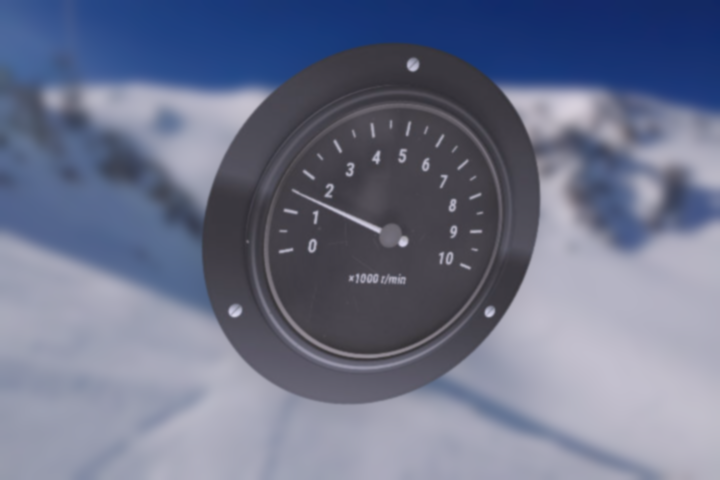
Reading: 1500 rpm
